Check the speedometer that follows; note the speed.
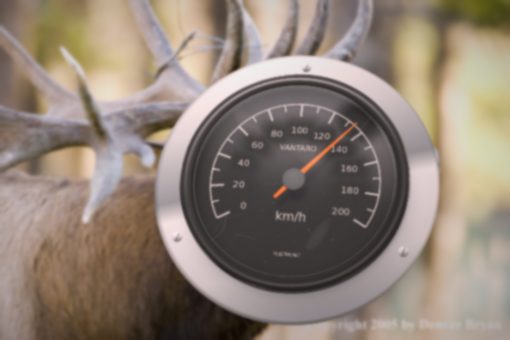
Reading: 135 km/h
